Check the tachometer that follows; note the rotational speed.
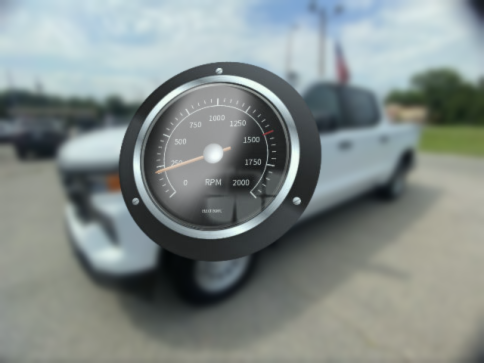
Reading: 200 rpm
